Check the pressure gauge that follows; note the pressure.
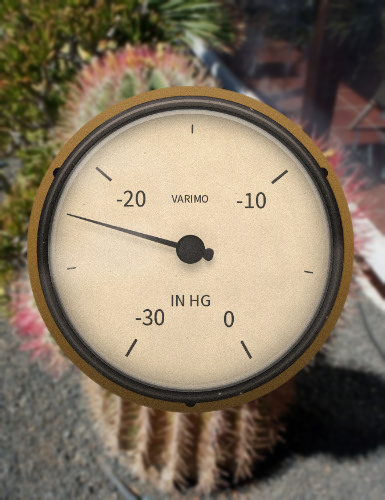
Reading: -22.5 inHg
